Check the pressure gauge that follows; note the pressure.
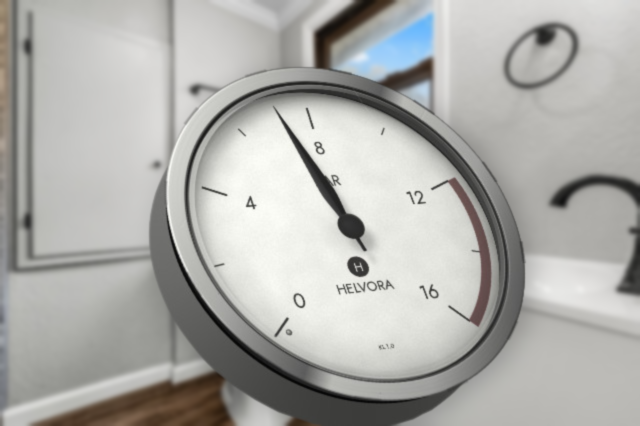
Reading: 7 bar
